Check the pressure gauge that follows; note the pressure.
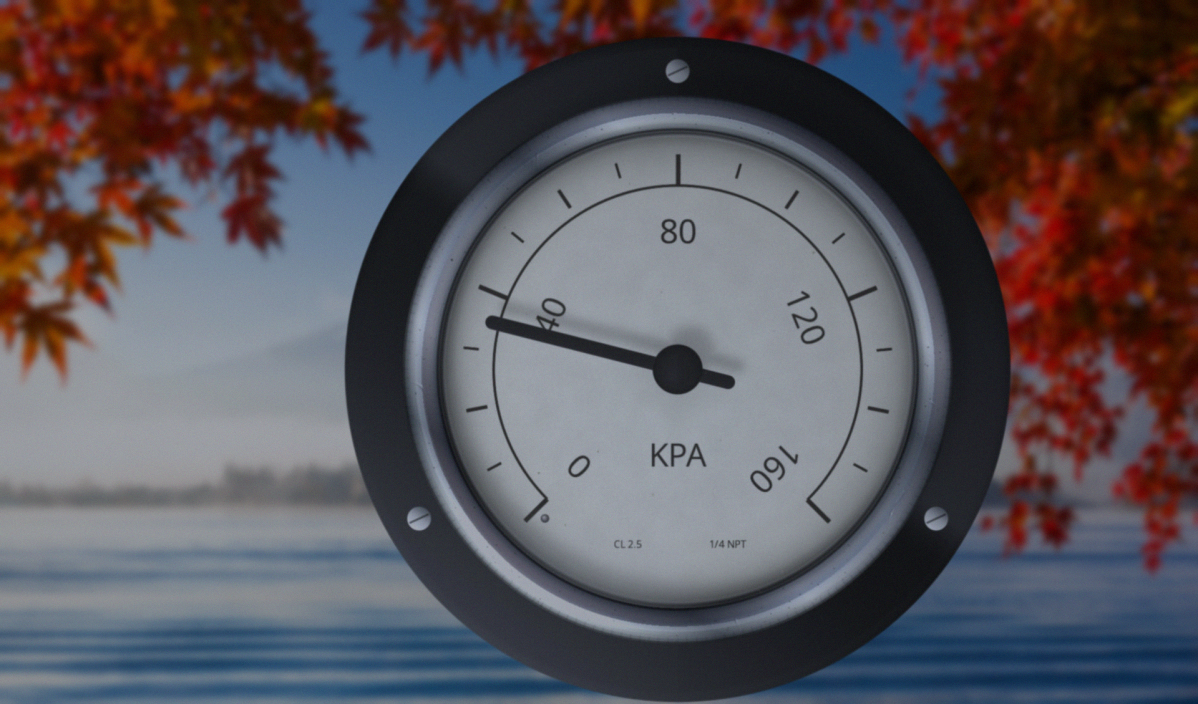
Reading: 35 kPa
